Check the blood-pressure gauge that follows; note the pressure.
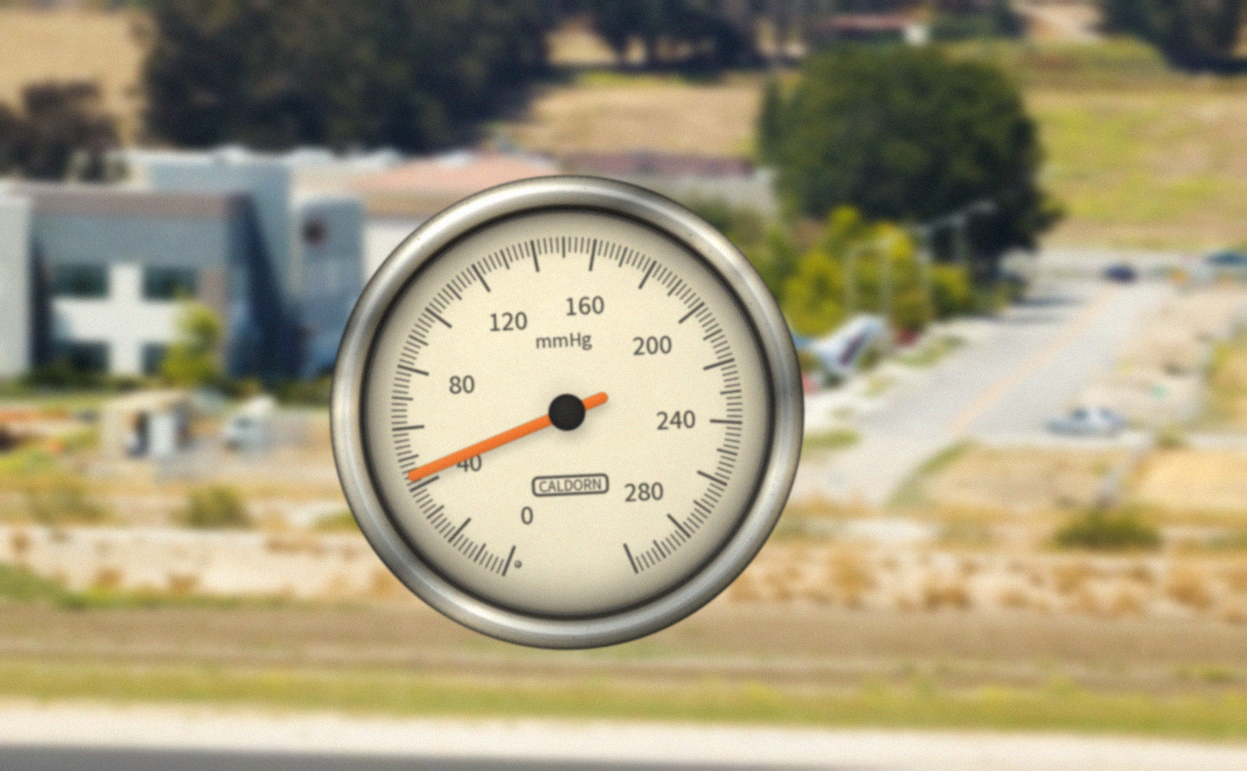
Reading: 44 mmHg
